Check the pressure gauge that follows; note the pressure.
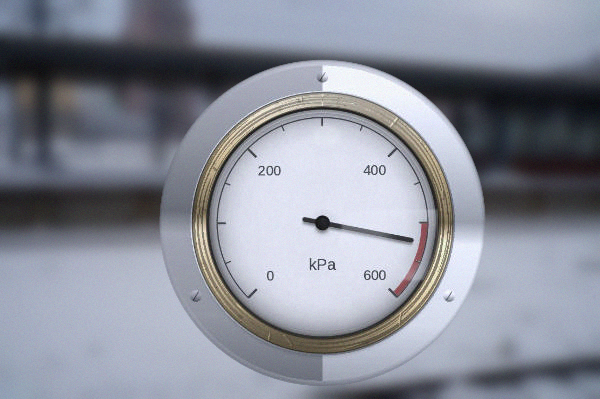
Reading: 525 kPa
